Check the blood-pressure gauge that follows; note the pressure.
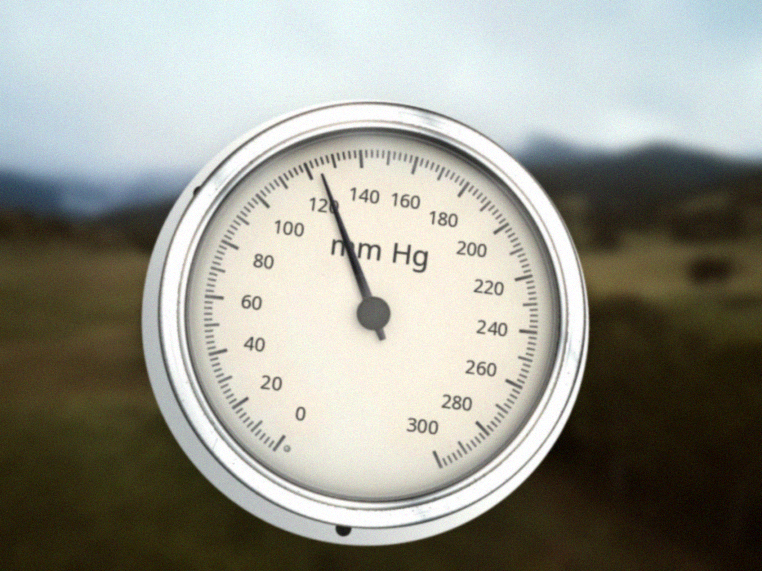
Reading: 124 mmHg
